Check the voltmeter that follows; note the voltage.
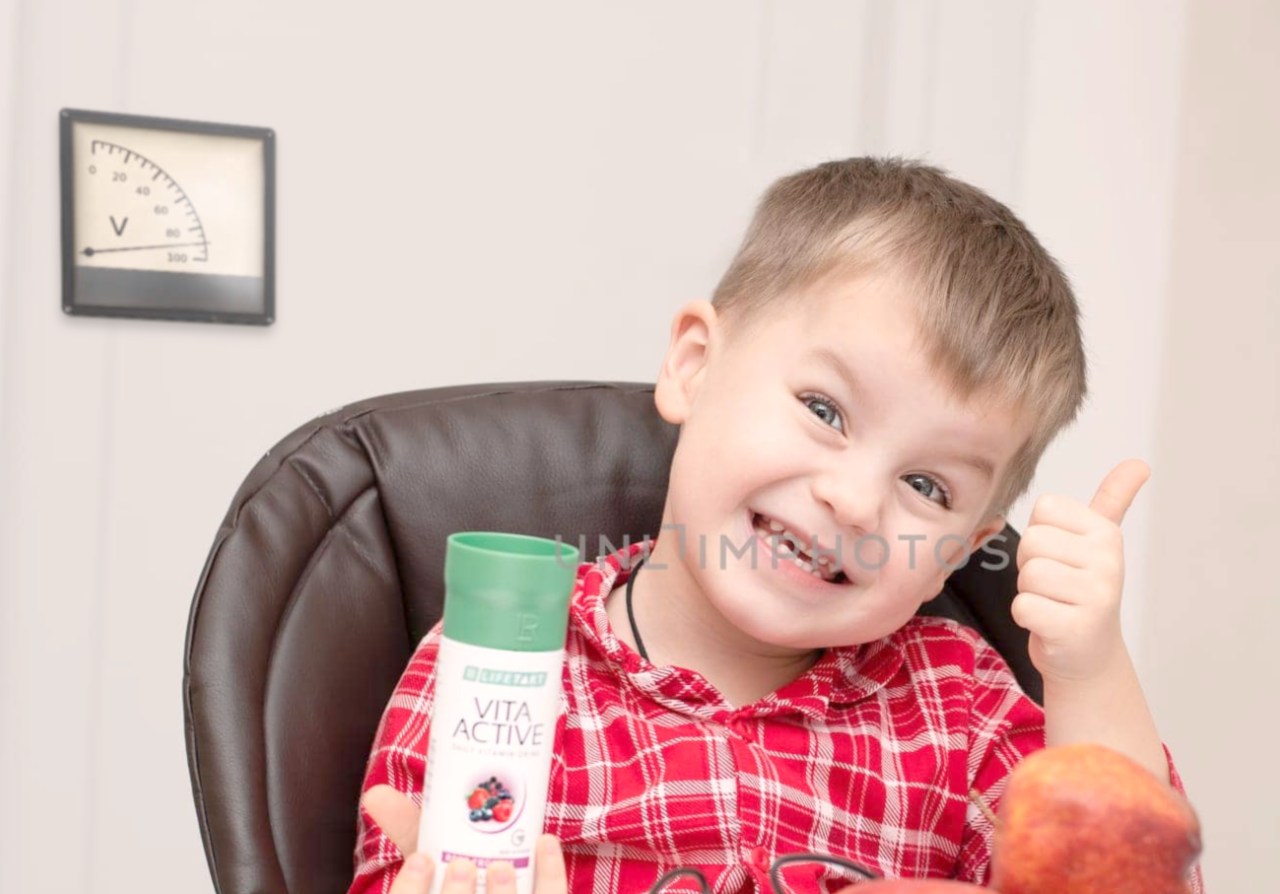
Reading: 90 V
